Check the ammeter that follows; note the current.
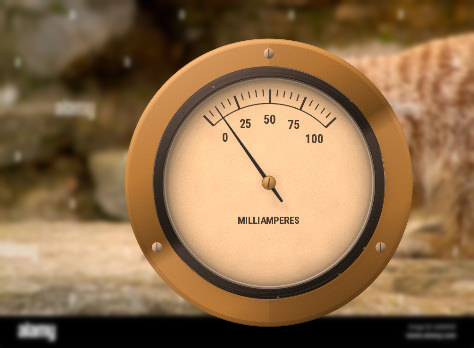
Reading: 10 mA
